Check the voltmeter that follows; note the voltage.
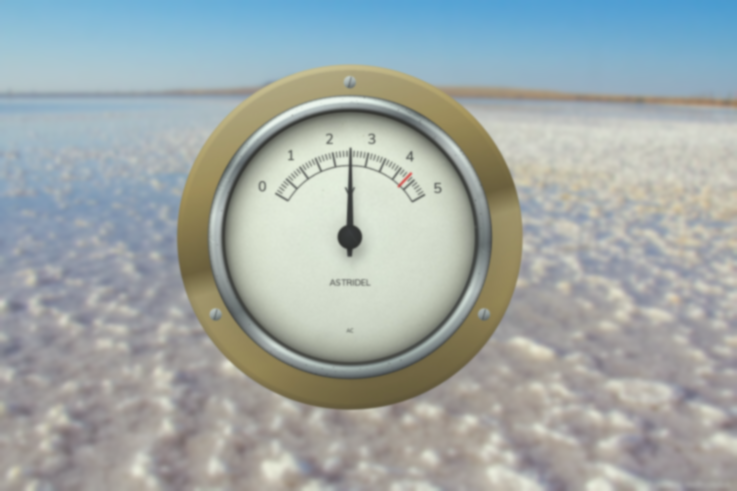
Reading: 2.5 V
